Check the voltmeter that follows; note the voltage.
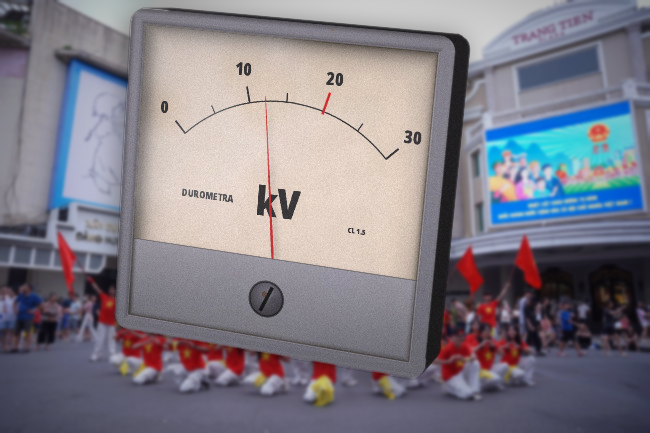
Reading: 12.5 kV
